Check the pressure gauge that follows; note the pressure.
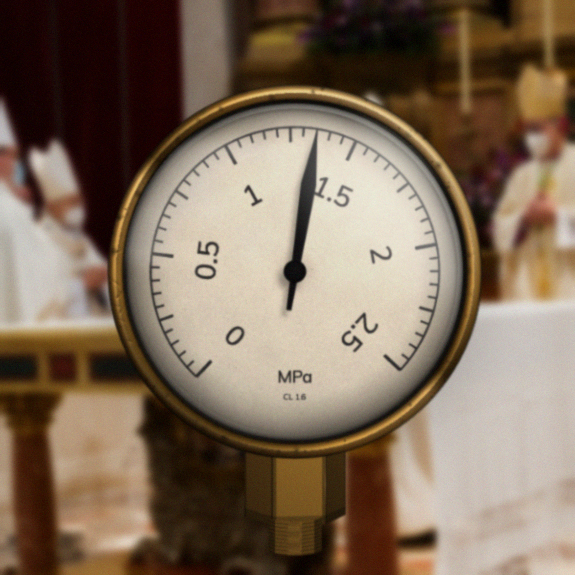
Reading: 1.35 MPa
